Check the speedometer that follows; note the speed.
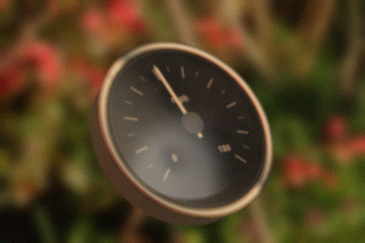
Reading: 80 mph
